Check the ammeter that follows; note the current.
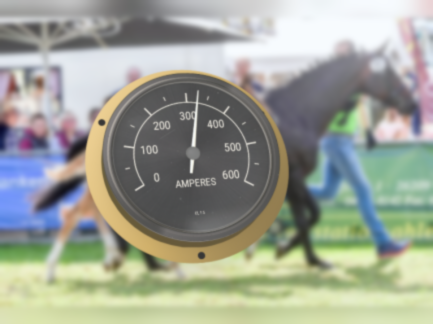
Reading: 325 A
